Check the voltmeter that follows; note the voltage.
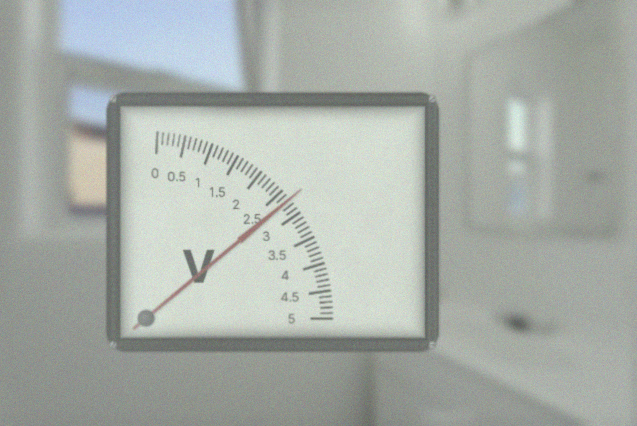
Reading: 2.7 V
